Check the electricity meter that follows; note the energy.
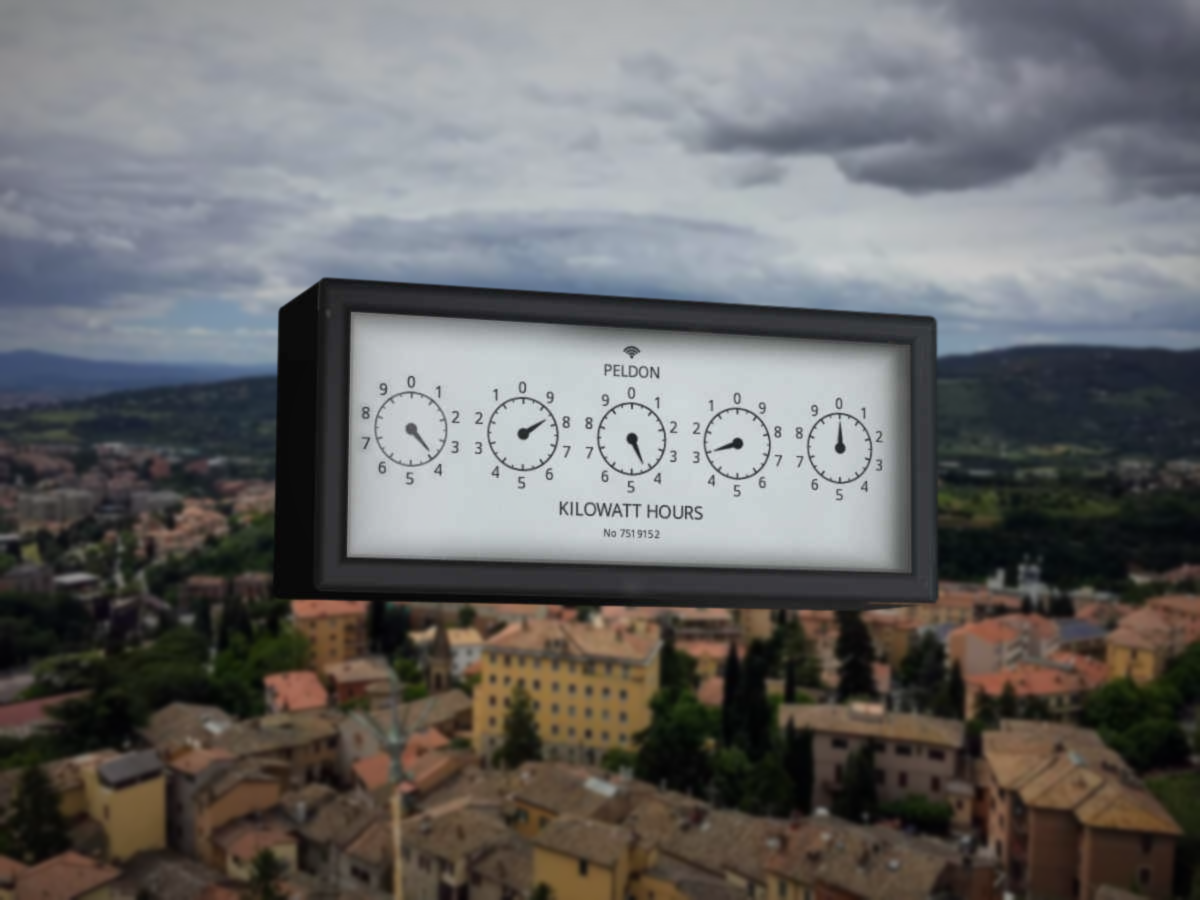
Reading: 38430 kWh
